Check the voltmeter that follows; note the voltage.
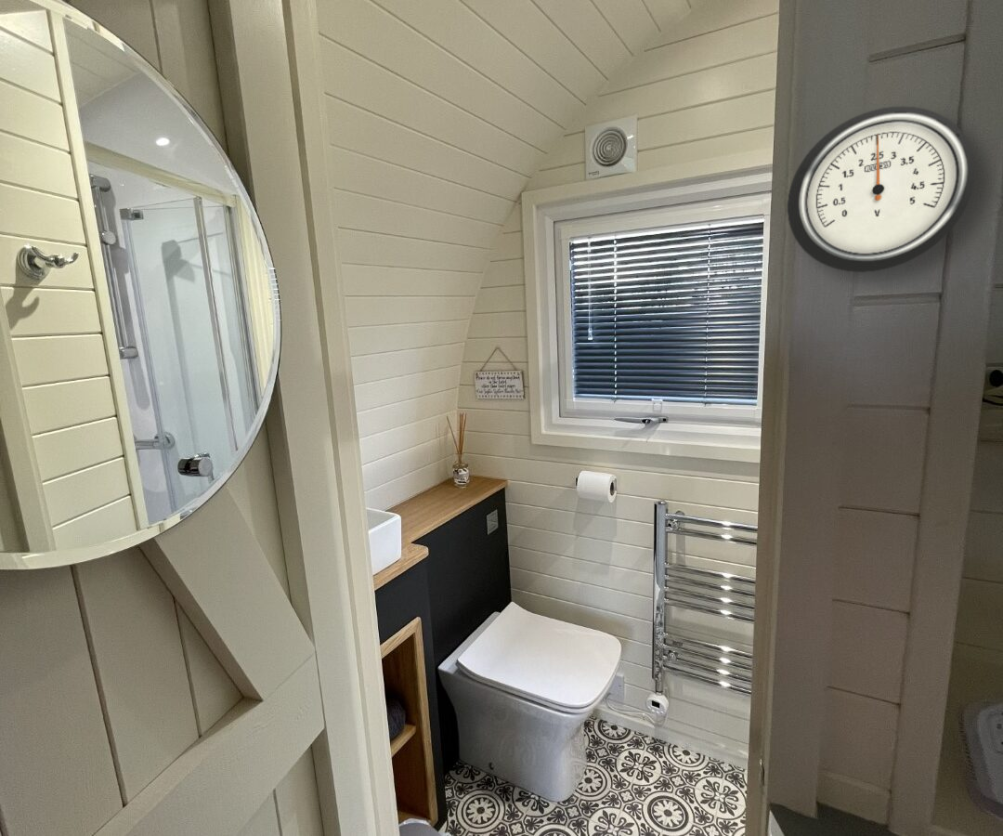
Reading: 2.5 V
